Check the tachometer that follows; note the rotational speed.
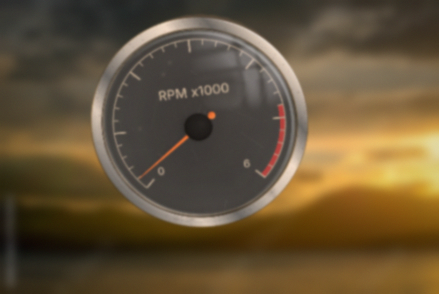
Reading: 200 rpm
